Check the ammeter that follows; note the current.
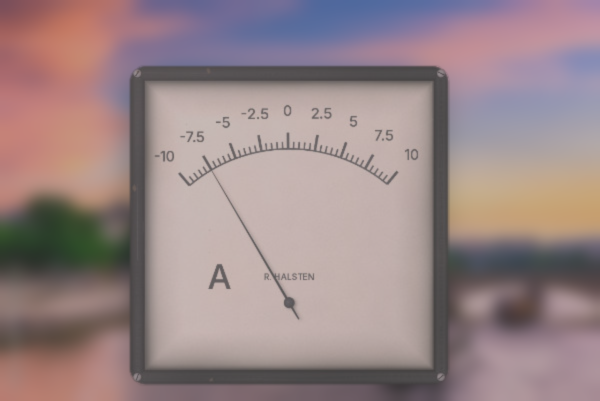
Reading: -7.5 A
